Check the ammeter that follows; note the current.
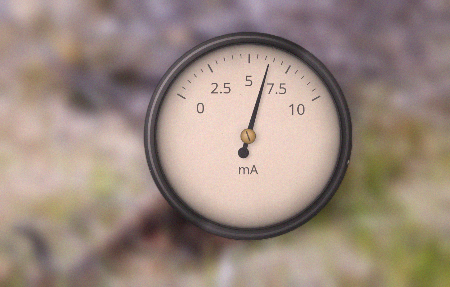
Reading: 6.25 mA
